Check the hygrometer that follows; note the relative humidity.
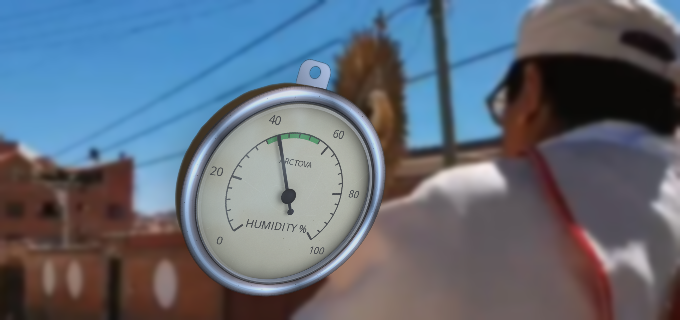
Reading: 40 %
